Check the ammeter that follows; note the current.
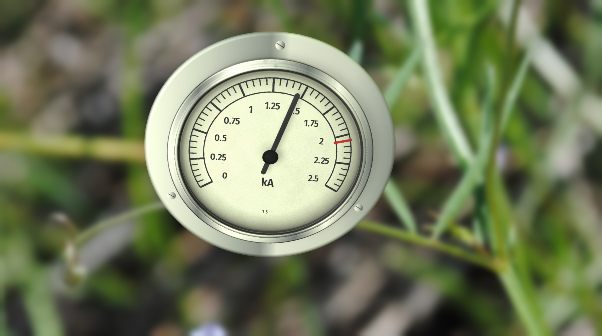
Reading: 1.45 kA
